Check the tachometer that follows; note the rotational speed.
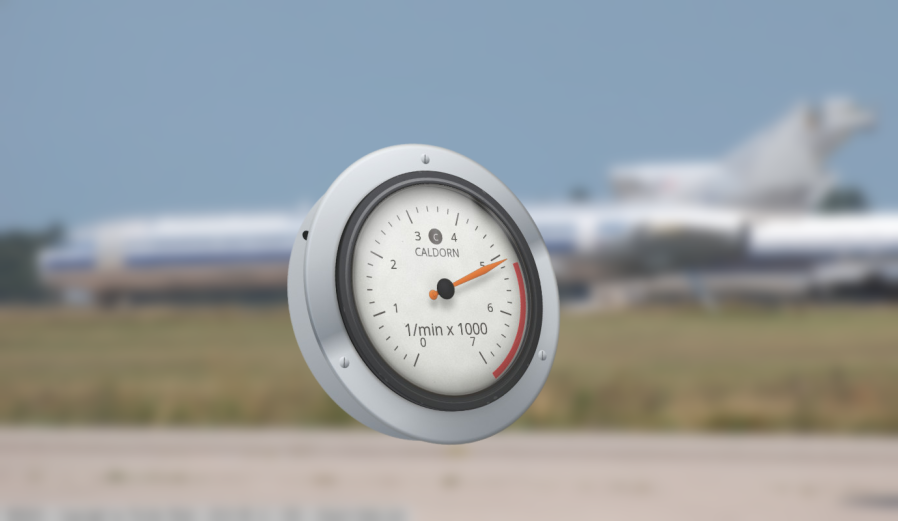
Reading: 5100 rpm
